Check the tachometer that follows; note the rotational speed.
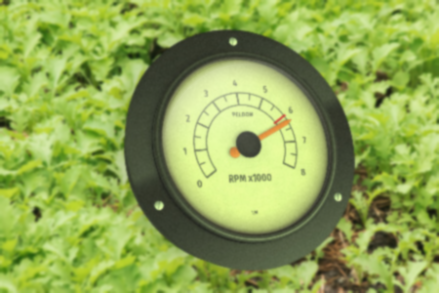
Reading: 6250 rpm
